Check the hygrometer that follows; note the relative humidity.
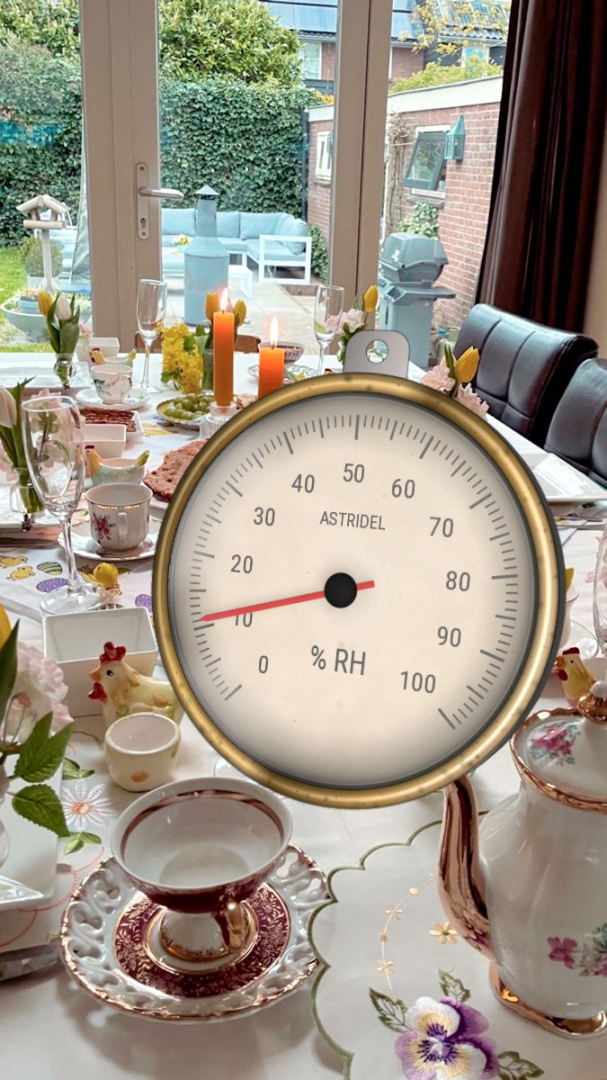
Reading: 11 %
